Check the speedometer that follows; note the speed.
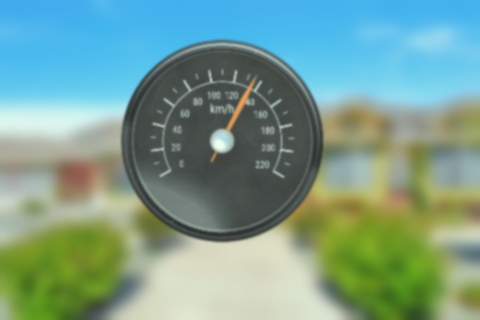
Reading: 135 km/h
